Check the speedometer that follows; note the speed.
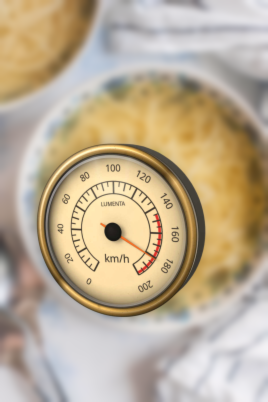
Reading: 180 km/h
